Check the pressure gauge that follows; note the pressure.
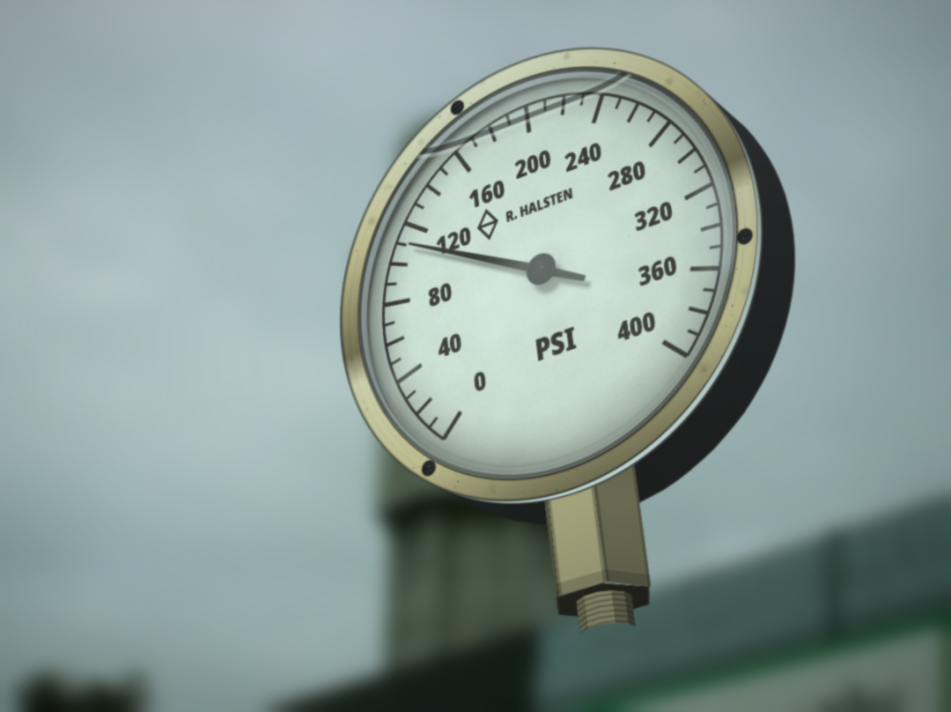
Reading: 110 psi
